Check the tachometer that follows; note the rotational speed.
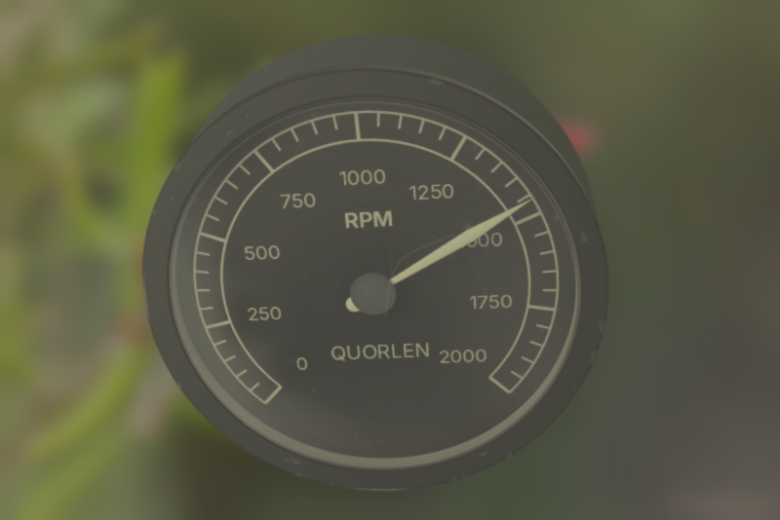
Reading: 1450 rpm
